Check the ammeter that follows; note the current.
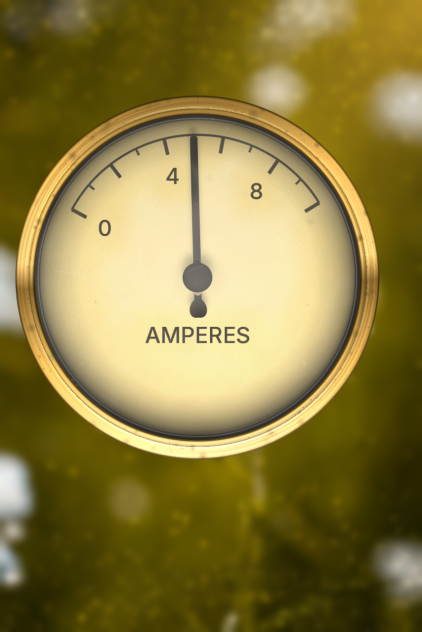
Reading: 5 A
